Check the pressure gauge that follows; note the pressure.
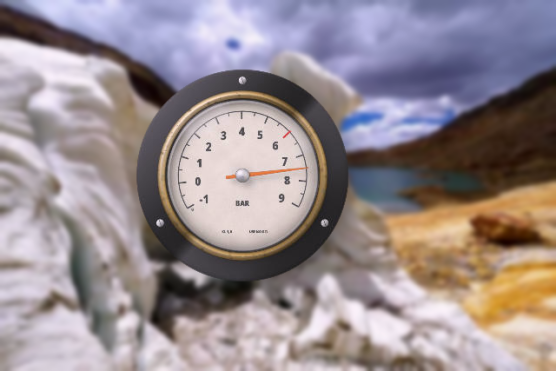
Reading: 7.5 bar
